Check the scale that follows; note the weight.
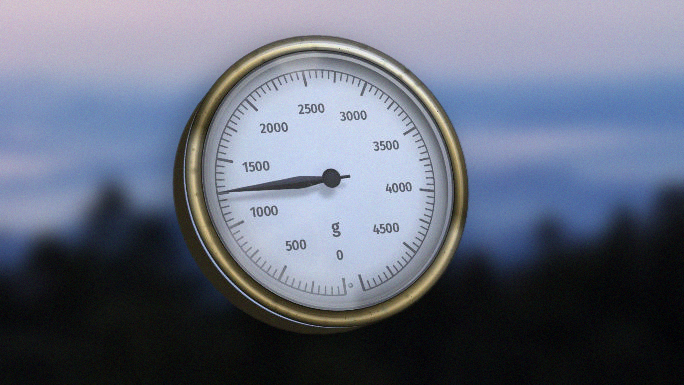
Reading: 1250 g
